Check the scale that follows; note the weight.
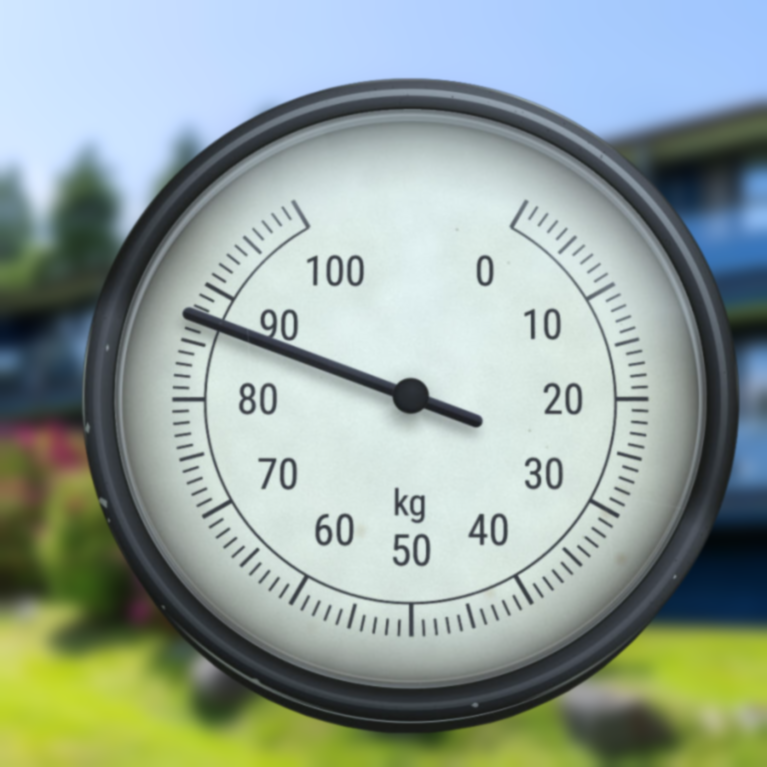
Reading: 87 kg
